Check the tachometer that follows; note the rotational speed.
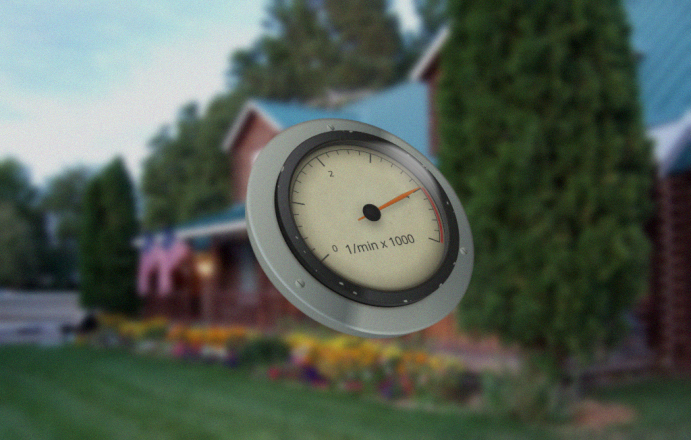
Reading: 4000 rpm
